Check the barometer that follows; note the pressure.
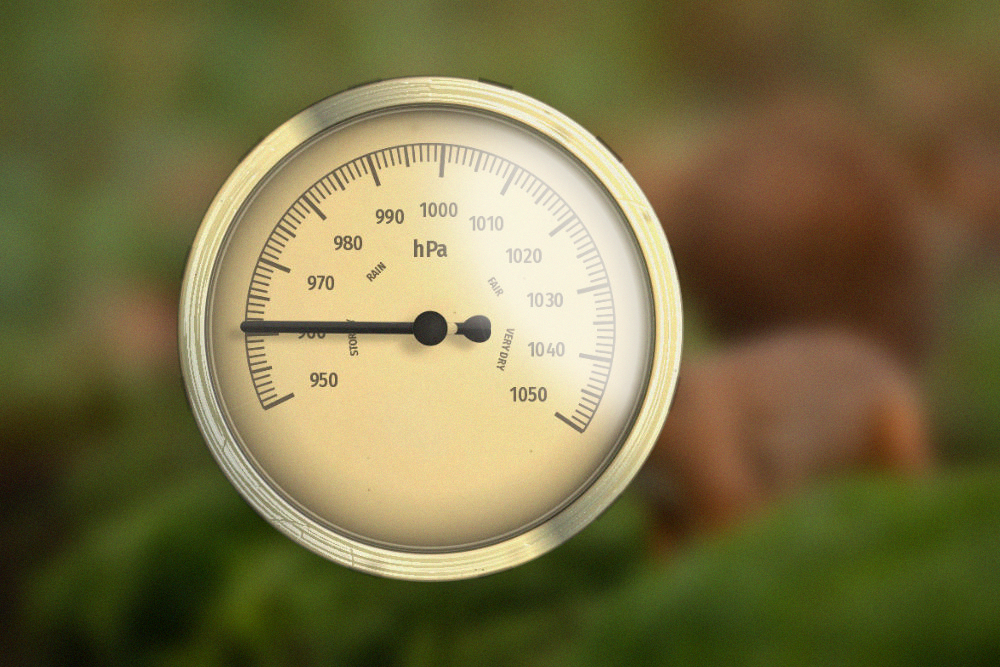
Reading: 961 hPa
